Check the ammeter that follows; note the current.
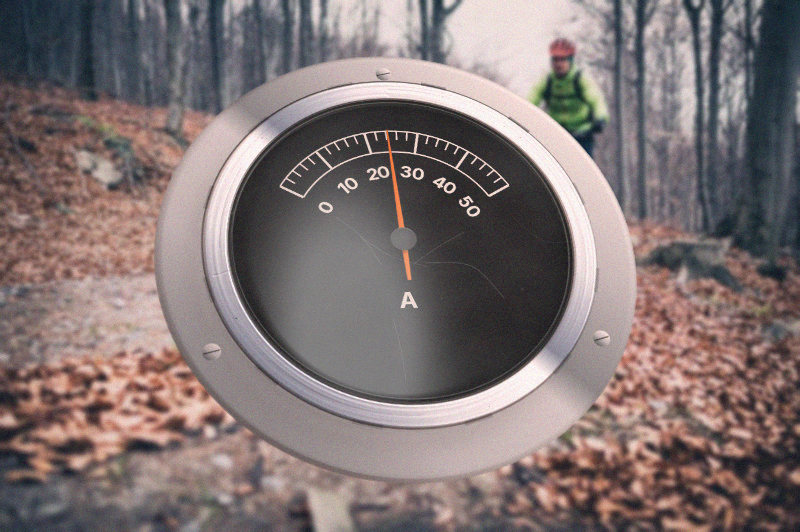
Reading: 24 A
